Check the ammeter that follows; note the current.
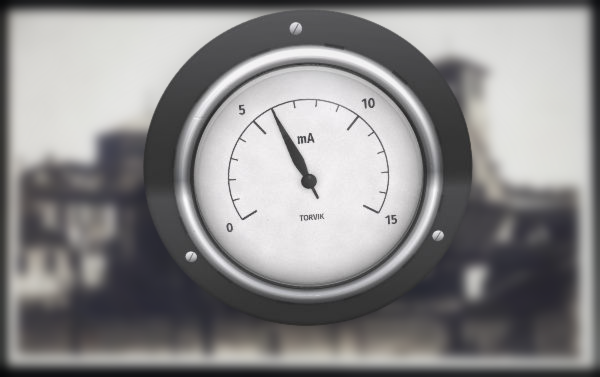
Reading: 6 mA
